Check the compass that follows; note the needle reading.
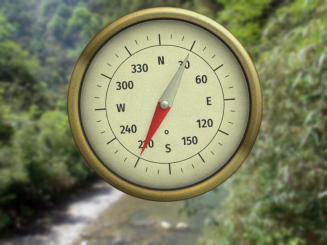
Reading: 210 °
